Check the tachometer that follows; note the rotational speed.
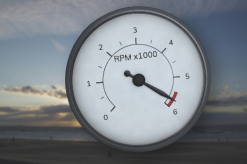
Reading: 5750 rpm
